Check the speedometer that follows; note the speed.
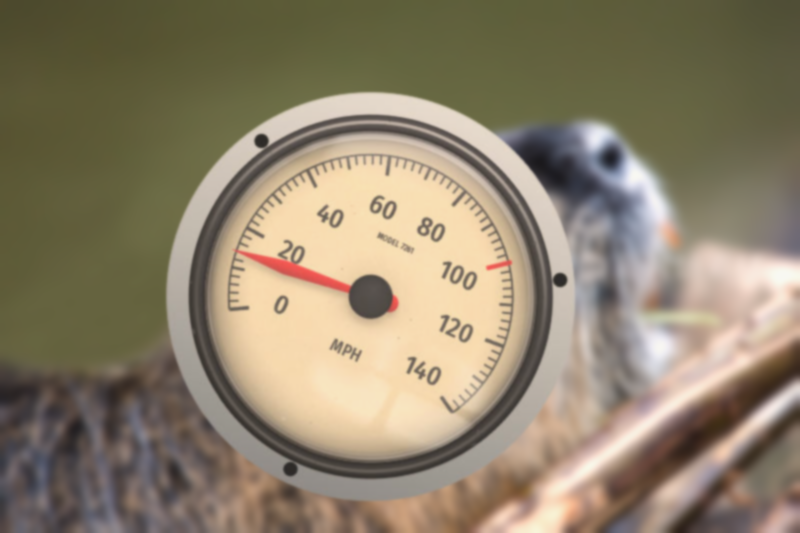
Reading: 14 mph
